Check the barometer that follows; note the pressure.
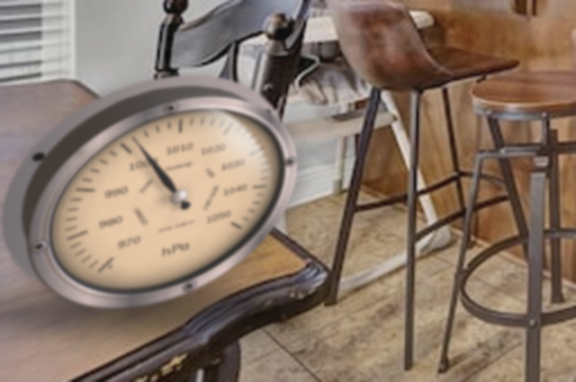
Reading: 1002 hPa
